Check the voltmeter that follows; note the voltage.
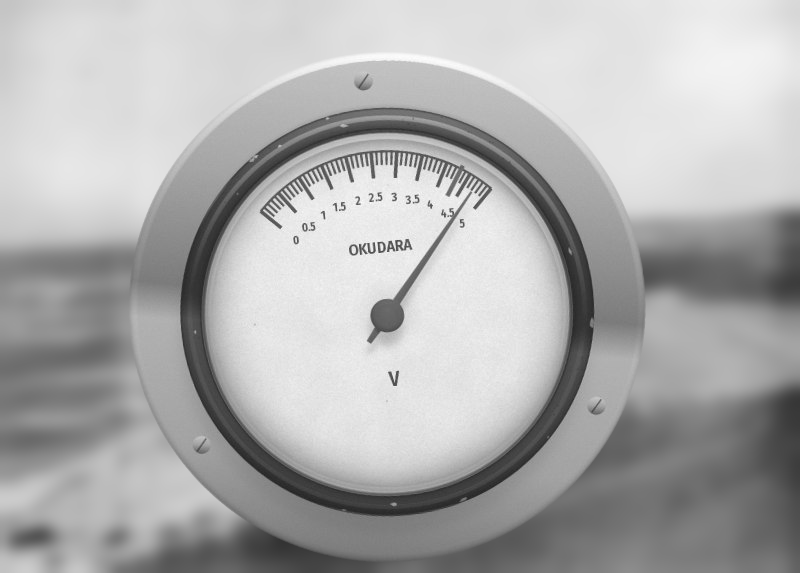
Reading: 4.7 V
